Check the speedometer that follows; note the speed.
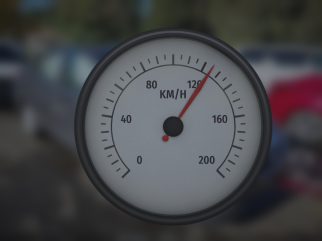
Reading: 125 km/h
